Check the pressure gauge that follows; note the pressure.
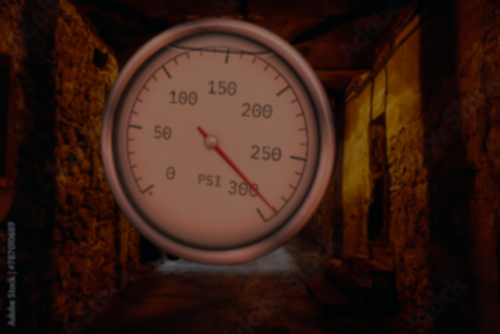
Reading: 290 psi
